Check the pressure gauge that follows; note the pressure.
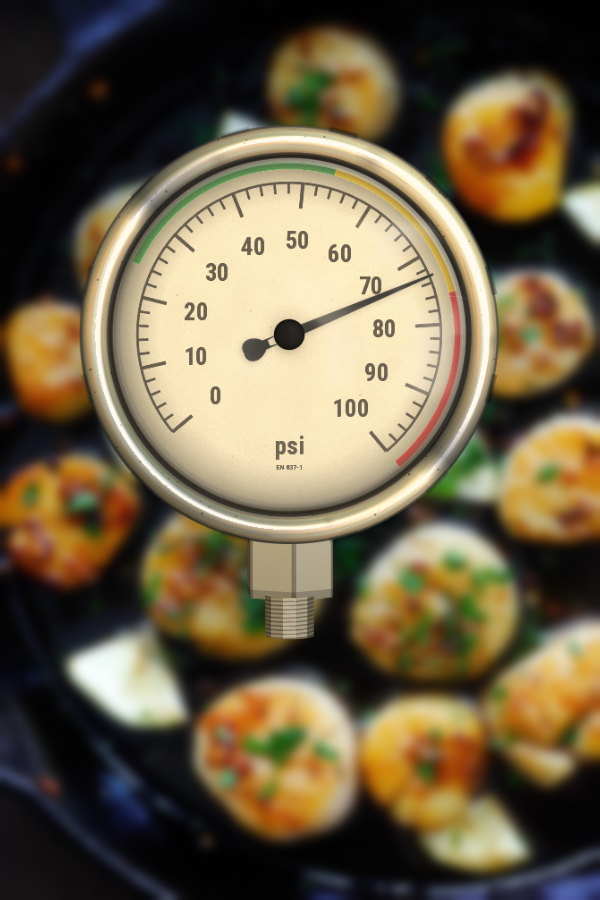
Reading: 73 psi
